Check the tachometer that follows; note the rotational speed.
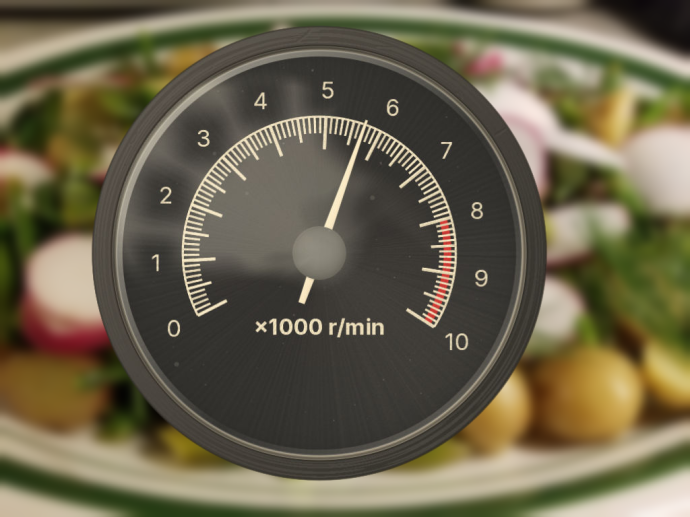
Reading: 5700 rpm
